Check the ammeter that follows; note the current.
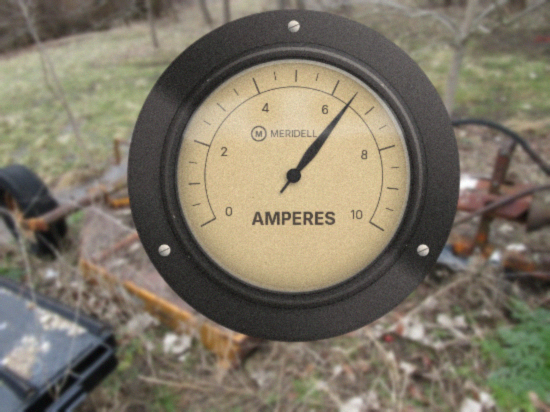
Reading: 6.5 A
